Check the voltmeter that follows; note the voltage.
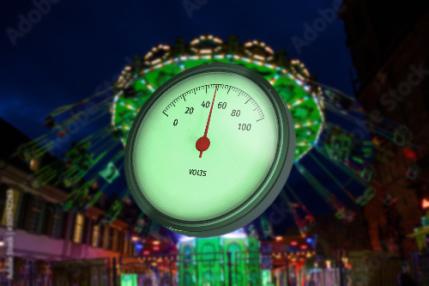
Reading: 50 V
